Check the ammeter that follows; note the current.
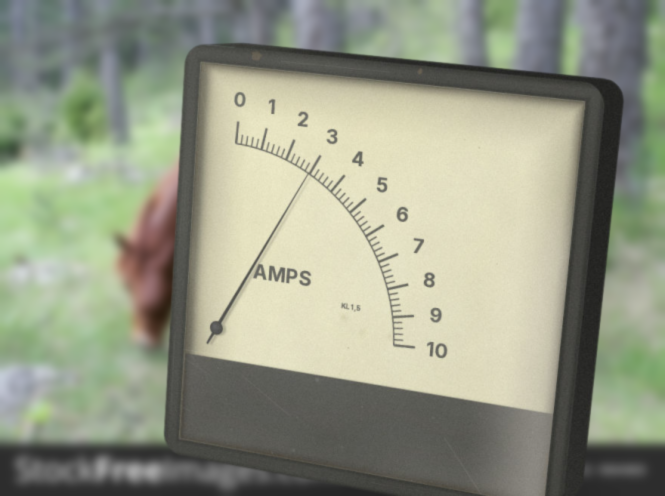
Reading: 3 A
